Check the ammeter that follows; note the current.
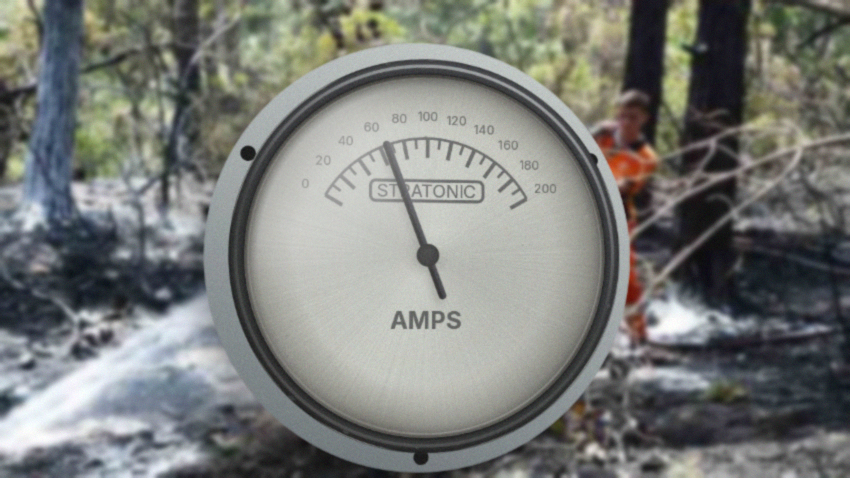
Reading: 65 A
